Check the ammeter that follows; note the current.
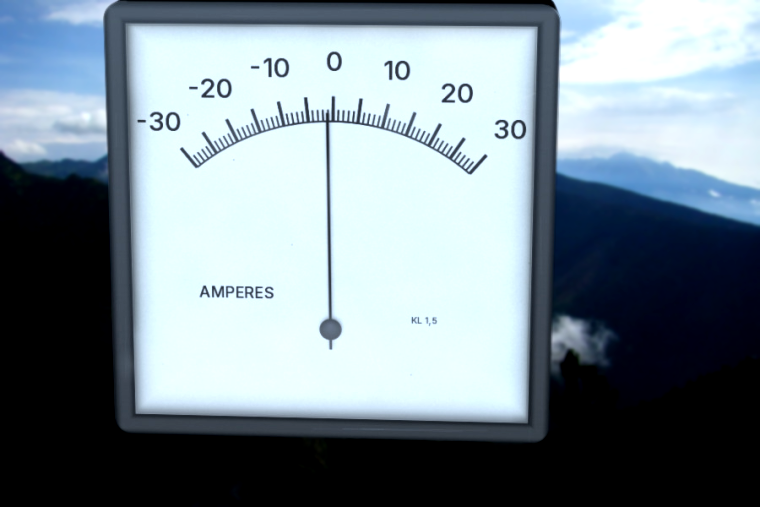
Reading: -1 A
